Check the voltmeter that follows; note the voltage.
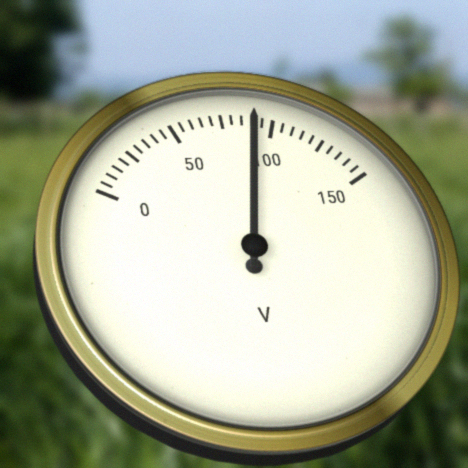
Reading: 90 V
